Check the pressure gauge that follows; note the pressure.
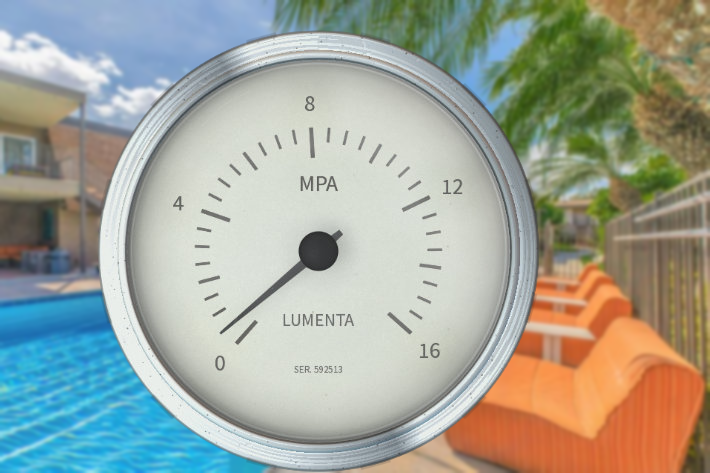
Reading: 0.5 MPa
